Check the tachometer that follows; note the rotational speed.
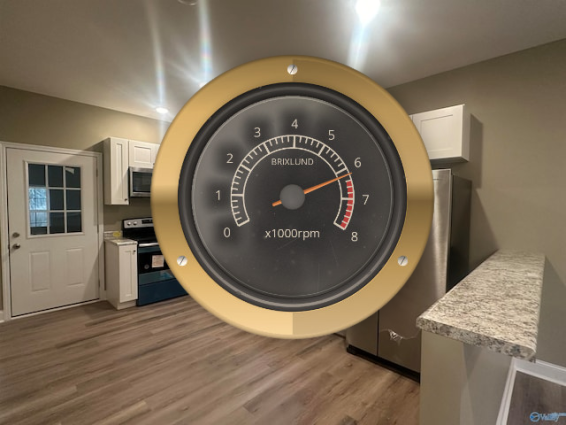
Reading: 6200 rpm
